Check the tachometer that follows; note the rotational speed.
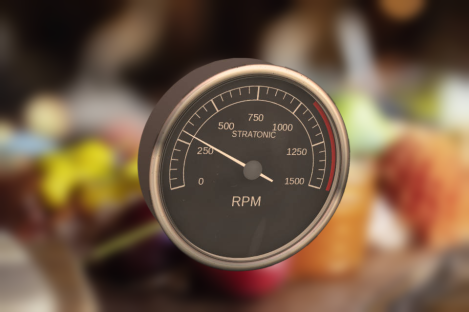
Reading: 300 rpm
